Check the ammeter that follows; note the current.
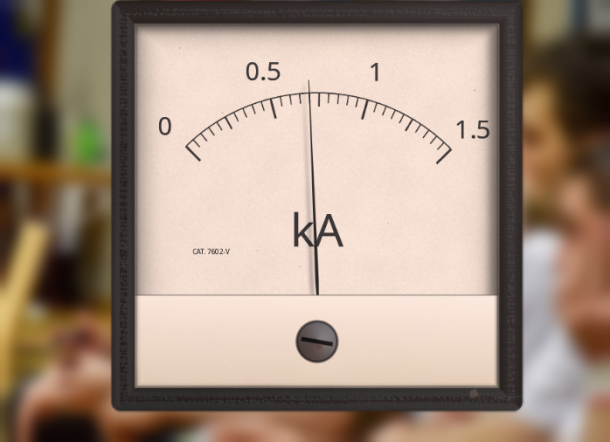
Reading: 0.7 kA
